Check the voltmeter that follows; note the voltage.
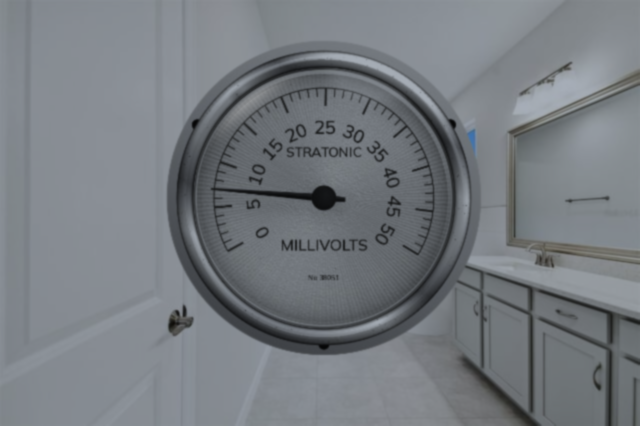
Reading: 7 mV
